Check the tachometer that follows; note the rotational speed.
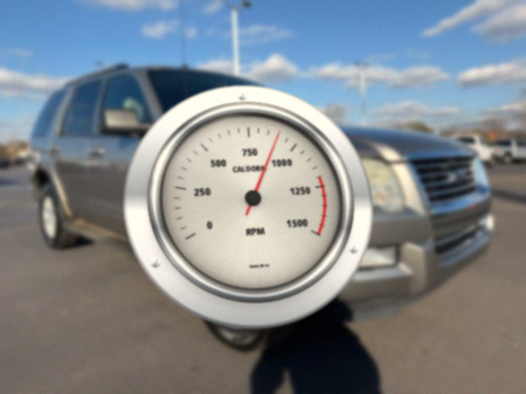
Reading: 900 rpm
